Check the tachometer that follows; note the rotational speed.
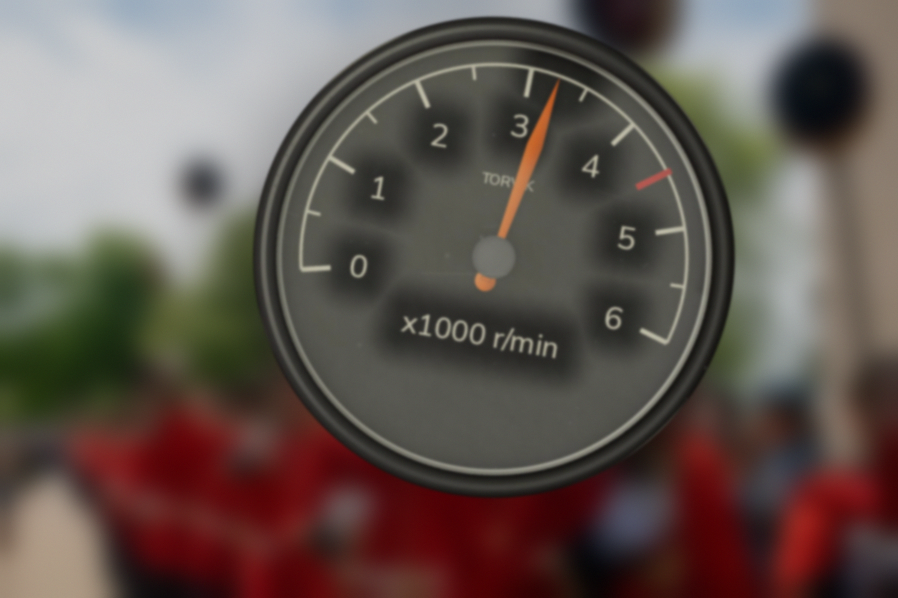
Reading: 3250 rpm
